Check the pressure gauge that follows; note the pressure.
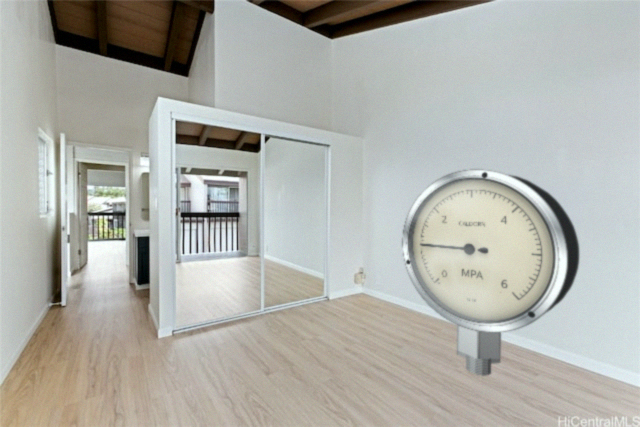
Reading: 1 MPa
